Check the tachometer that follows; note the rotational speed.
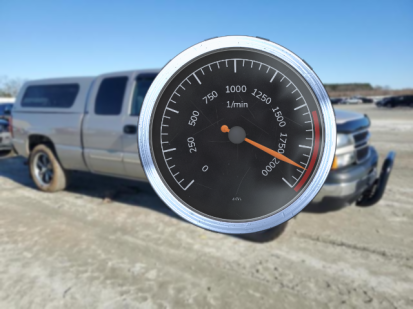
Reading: 1875 rpm
